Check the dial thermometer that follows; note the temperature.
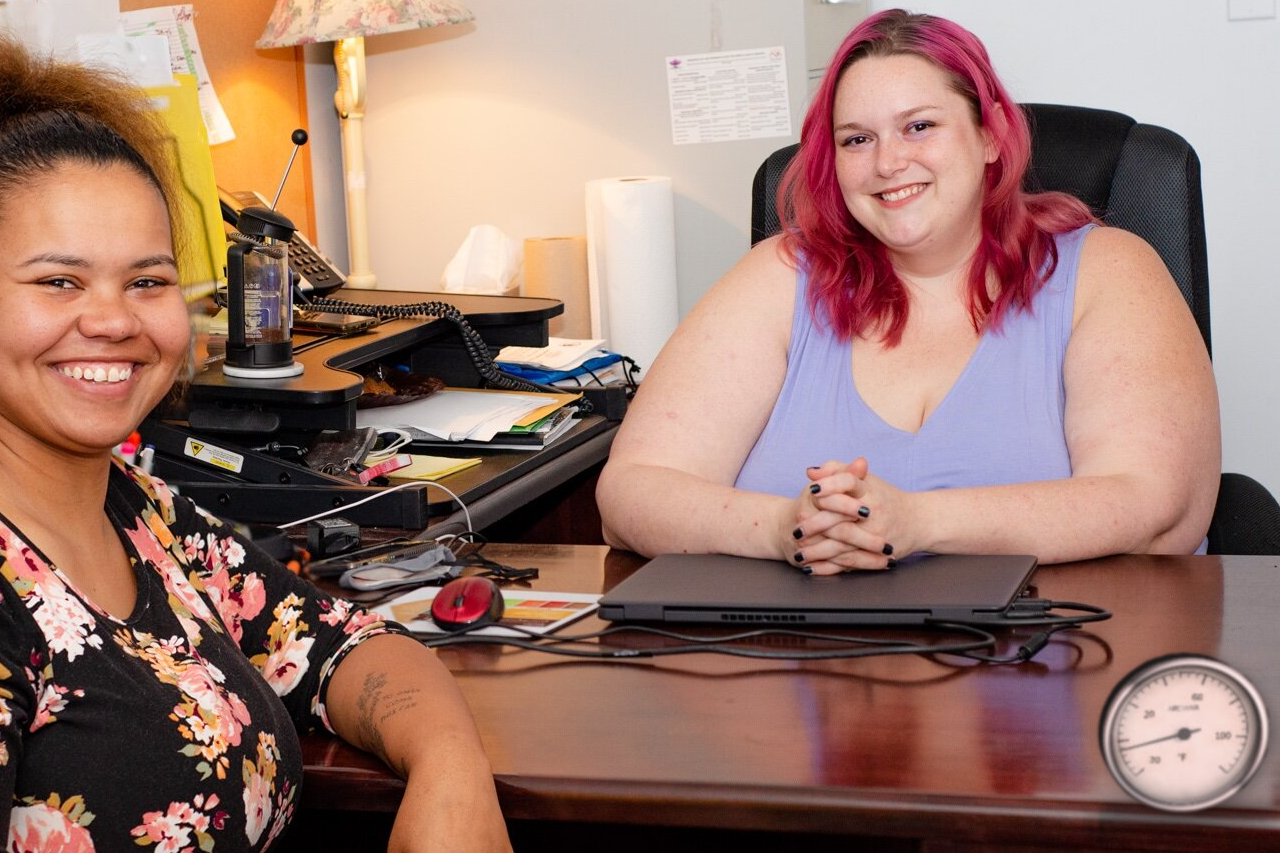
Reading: -4 °F
